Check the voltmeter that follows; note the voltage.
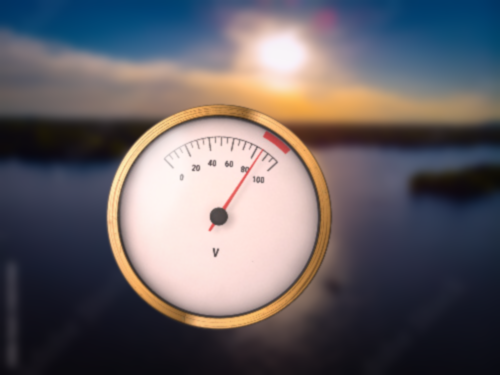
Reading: 85 V
